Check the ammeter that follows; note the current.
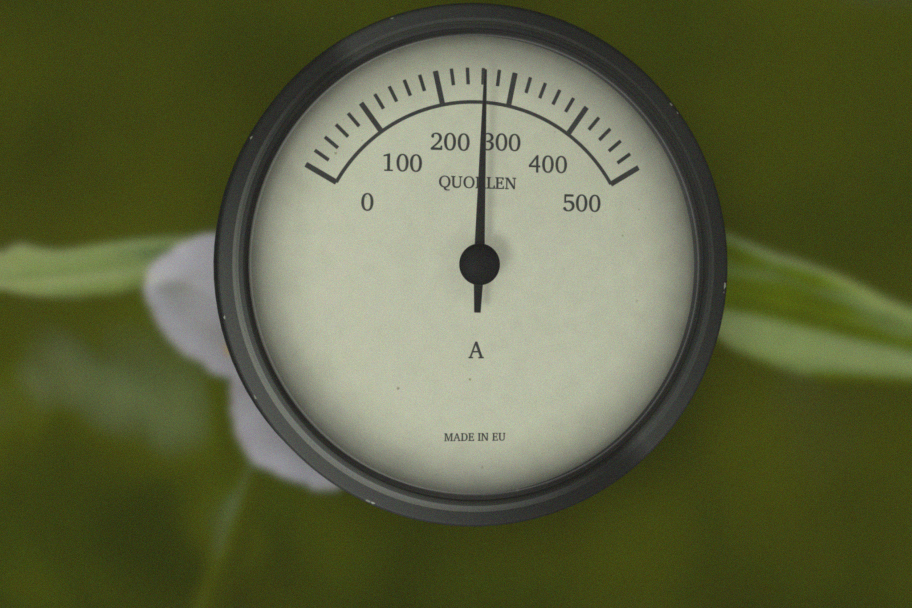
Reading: 260 A
